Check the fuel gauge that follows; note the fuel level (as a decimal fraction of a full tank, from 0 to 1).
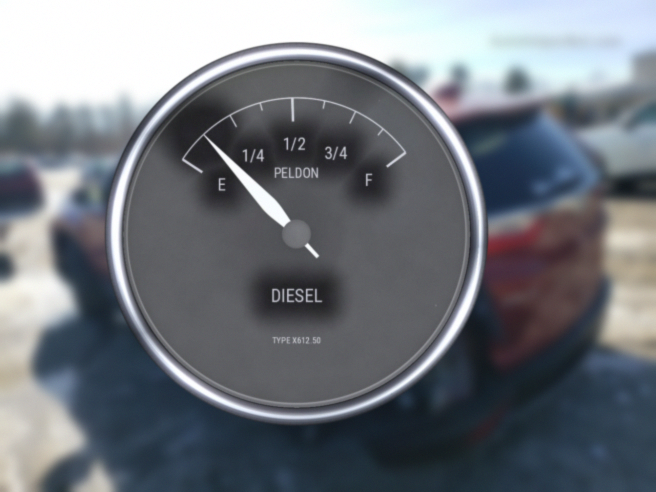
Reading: 0.125
